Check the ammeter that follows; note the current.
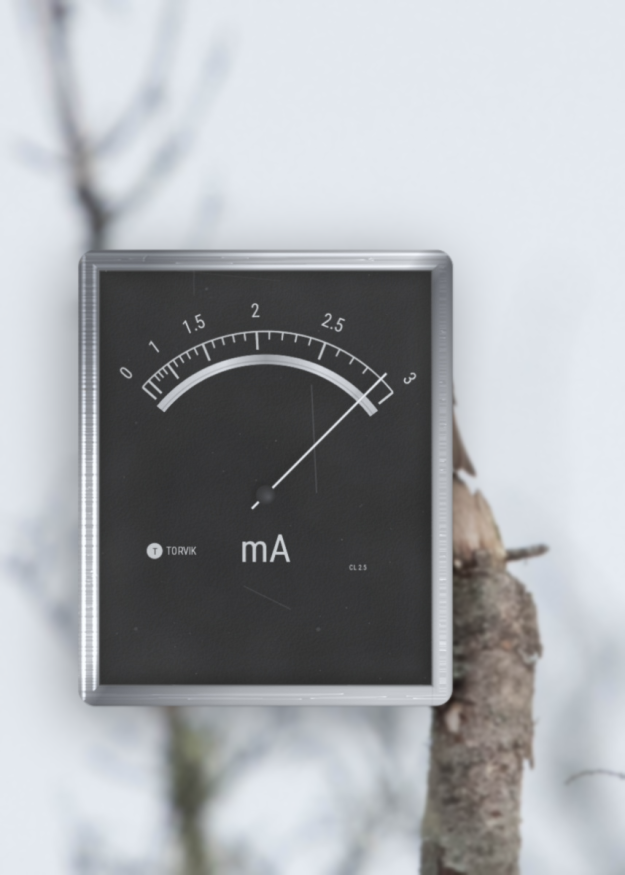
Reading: 2.9 mA
